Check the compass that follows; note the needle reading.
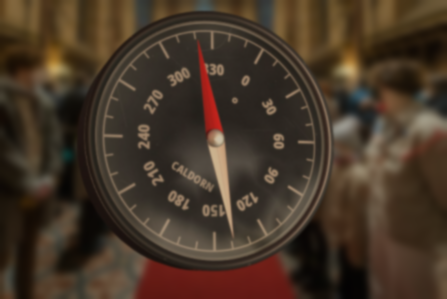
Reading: 320 °
